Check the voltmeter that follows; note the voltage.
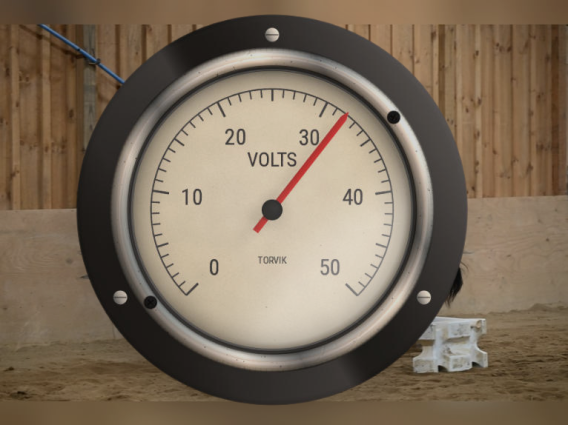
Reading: 32 V
